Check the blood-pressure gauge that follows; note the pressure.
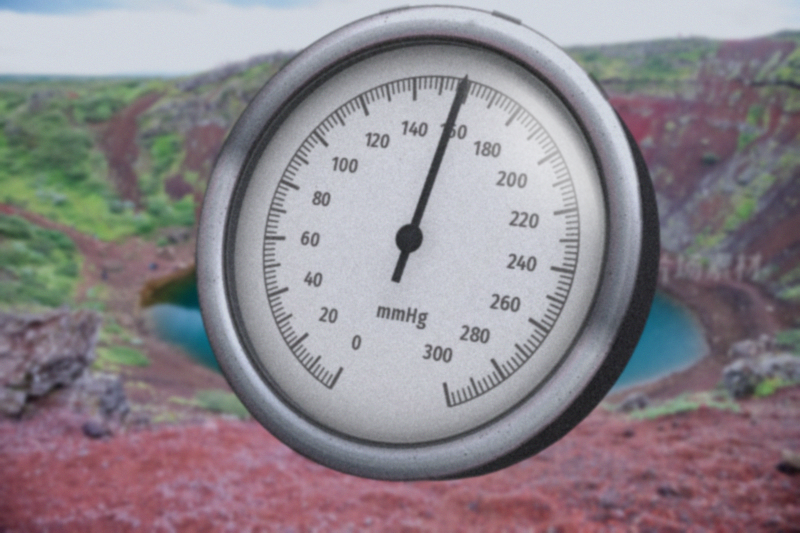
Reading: 160 mmHg
